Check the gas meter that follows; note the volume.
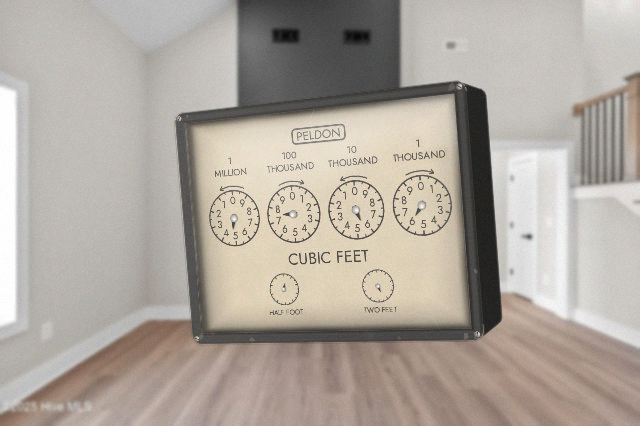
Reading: 475600 ft³
